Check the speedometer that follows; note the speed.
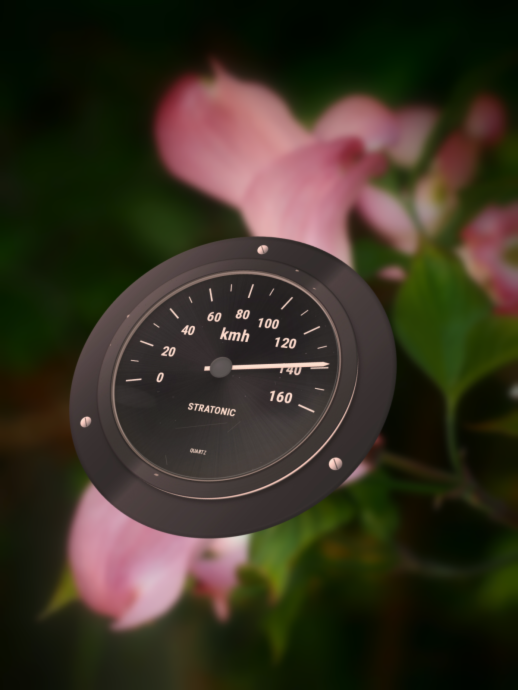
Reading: 140 km/h
